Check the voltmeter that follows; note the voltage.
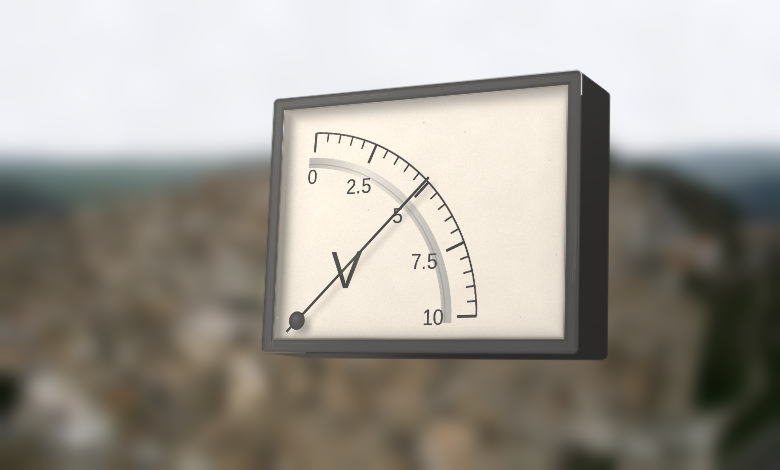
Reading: 5 V
